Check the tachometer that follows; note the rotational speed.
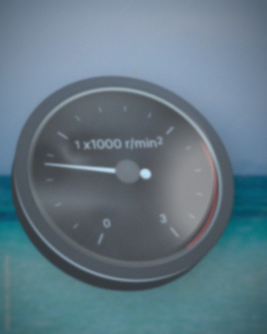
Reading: 700 rpm
